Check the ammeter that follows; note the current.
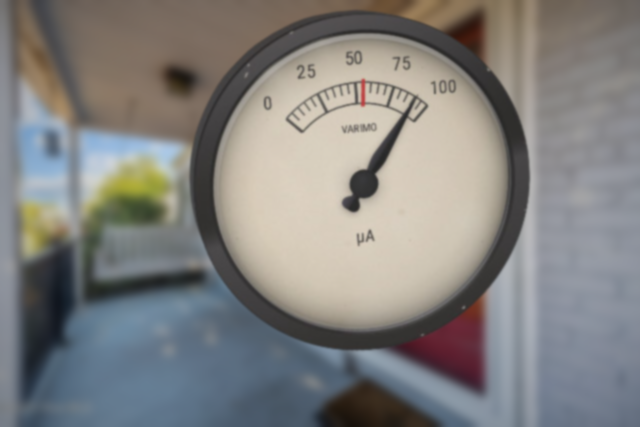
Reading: 90 µA
